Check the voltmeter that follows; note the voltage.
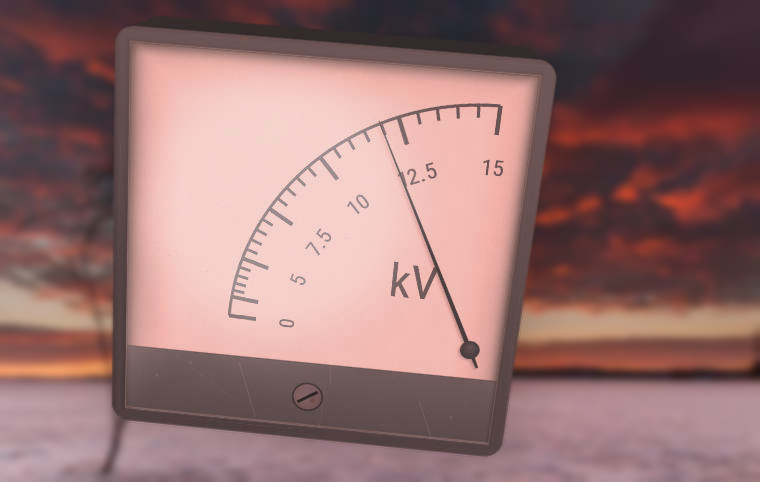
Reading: 12 kV
